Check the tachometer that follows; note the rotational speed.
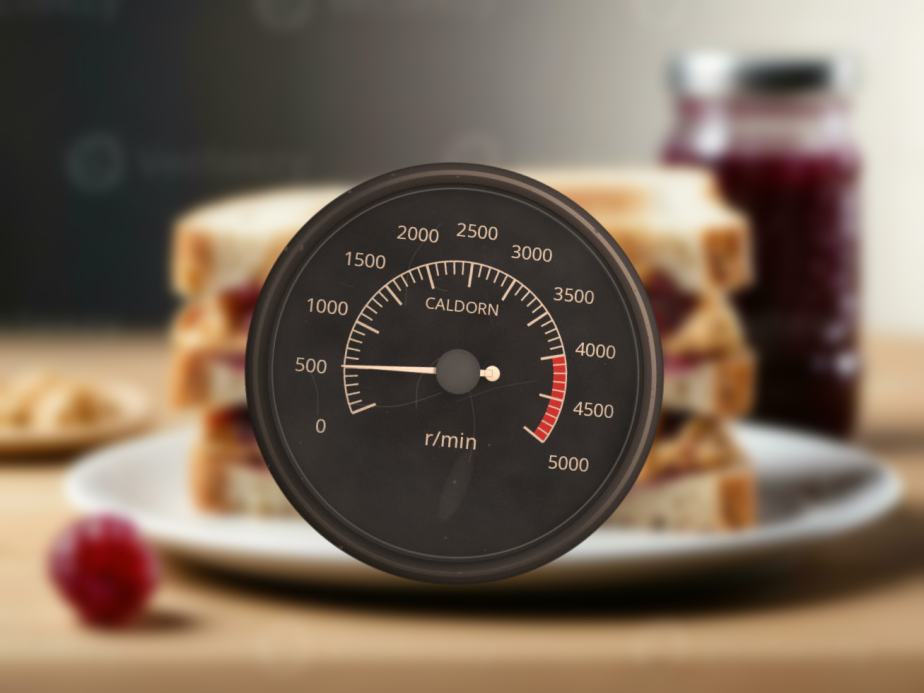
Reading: 500 rpm
